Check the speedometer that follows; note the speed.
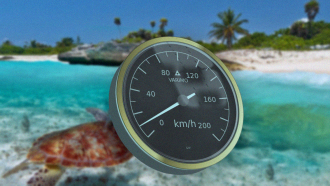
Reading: 10 km/h
